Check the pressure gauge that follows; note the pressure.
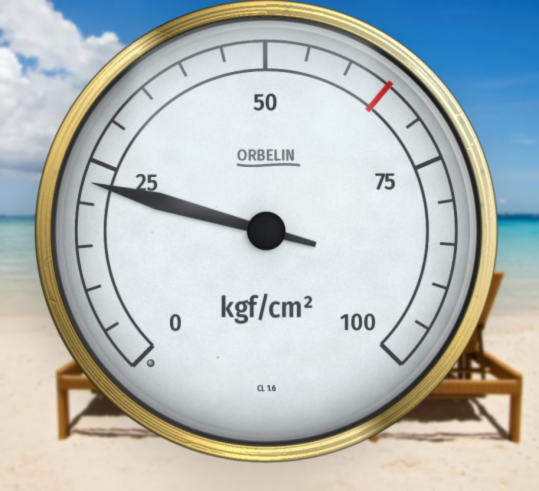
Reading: 22.5 kg/cm²
